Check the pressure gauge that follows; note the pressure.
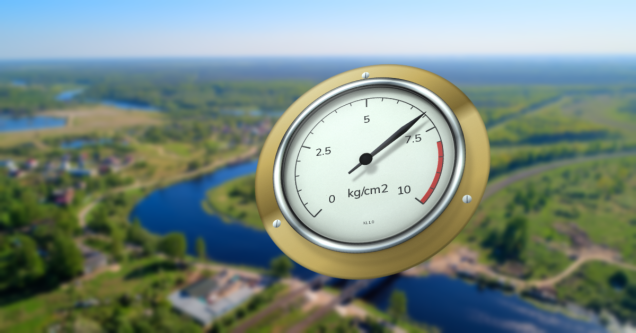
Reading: 7 kg/cm²
